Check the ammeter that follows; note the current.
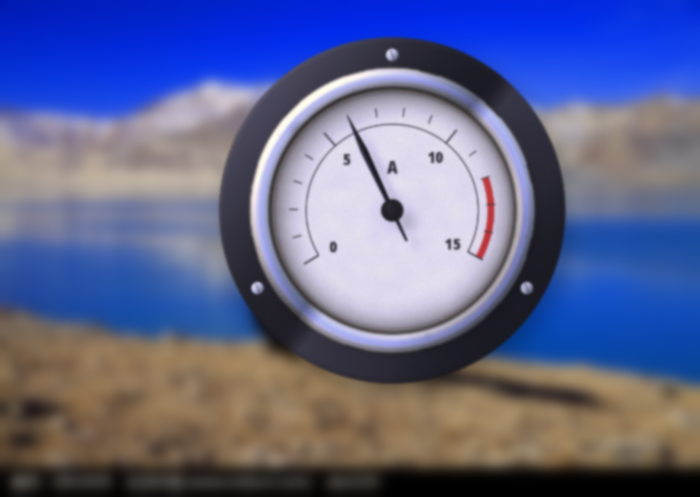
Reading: 6 A
